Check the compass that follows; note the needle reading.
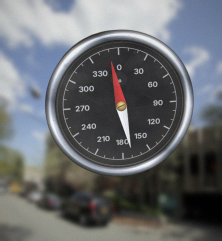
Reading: 350 °
